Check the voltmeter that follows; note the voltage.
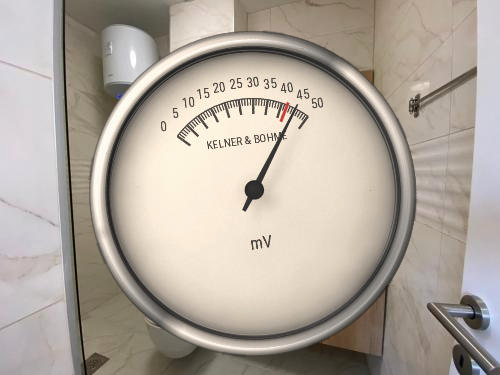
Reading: 45 mV
